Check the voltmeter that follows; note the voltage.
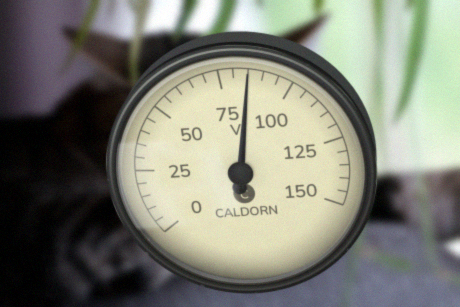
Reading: 85 V
